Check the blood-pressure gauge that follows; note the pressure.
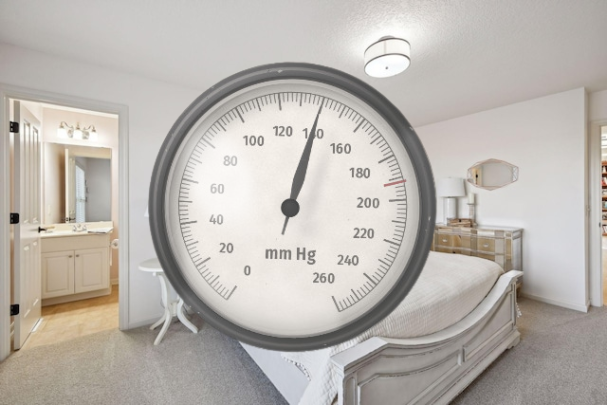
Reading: 140 mmHg
